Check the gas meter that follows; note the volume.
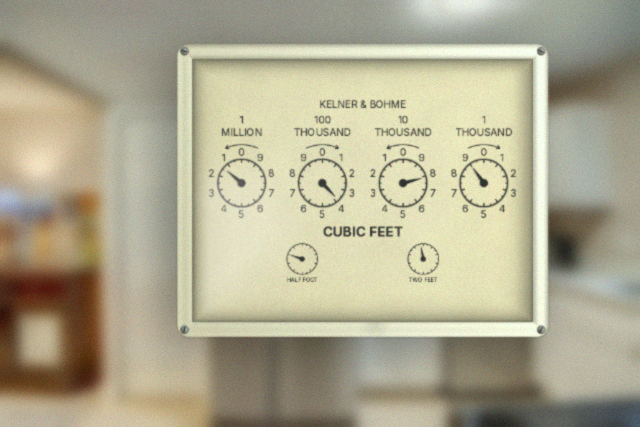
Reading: 137900 ft³
